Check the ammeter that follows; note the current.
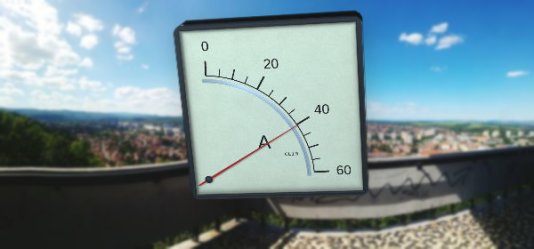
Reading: 40 A
